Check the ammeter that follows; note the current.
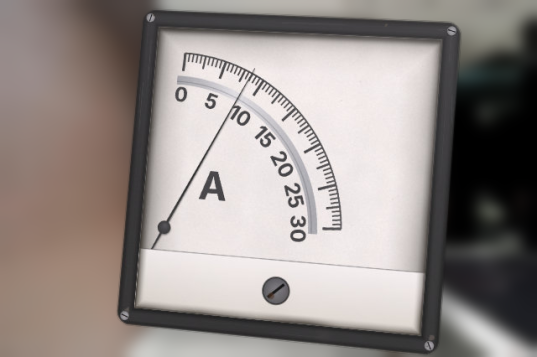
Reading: 8.5 A
